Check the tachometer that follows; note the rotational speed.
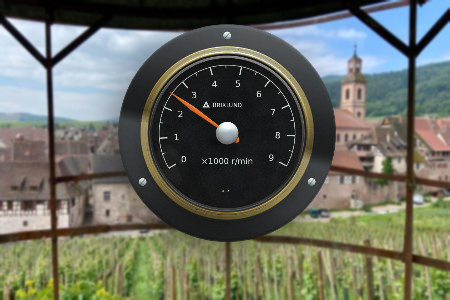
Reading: 2500 rpm
